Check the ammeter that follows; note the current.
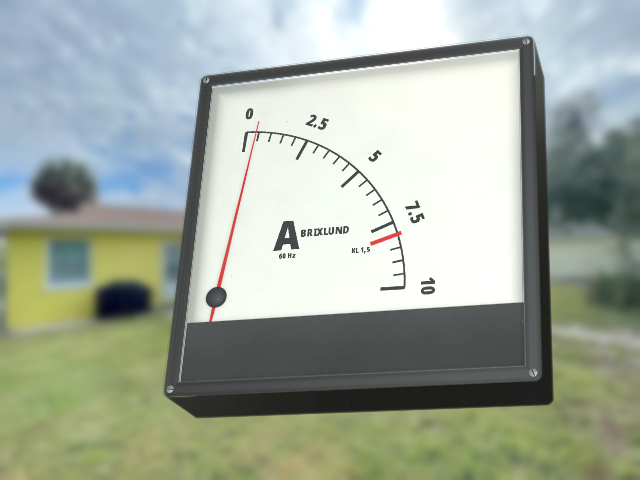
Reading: 0.5 A
